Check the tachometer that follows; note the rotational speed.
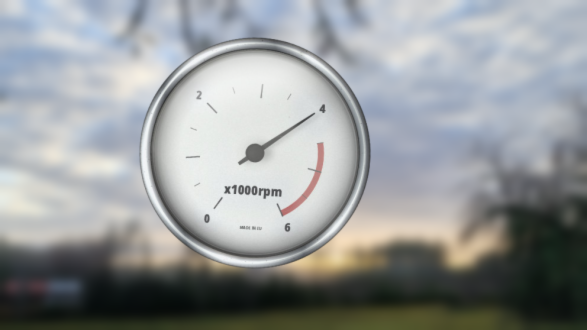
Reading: 4000 rpm
